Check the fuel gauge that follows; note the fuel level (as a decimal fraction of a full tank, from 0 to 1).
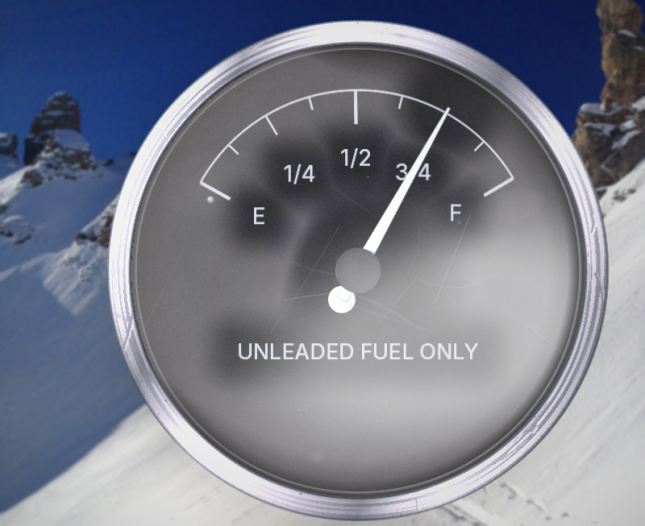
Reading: 0.75
